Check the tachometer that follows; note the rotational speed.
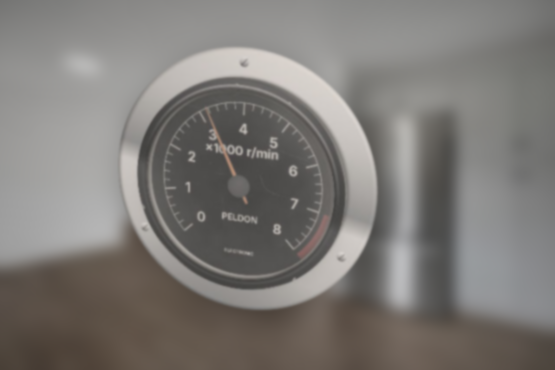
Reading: 3200 rpm
